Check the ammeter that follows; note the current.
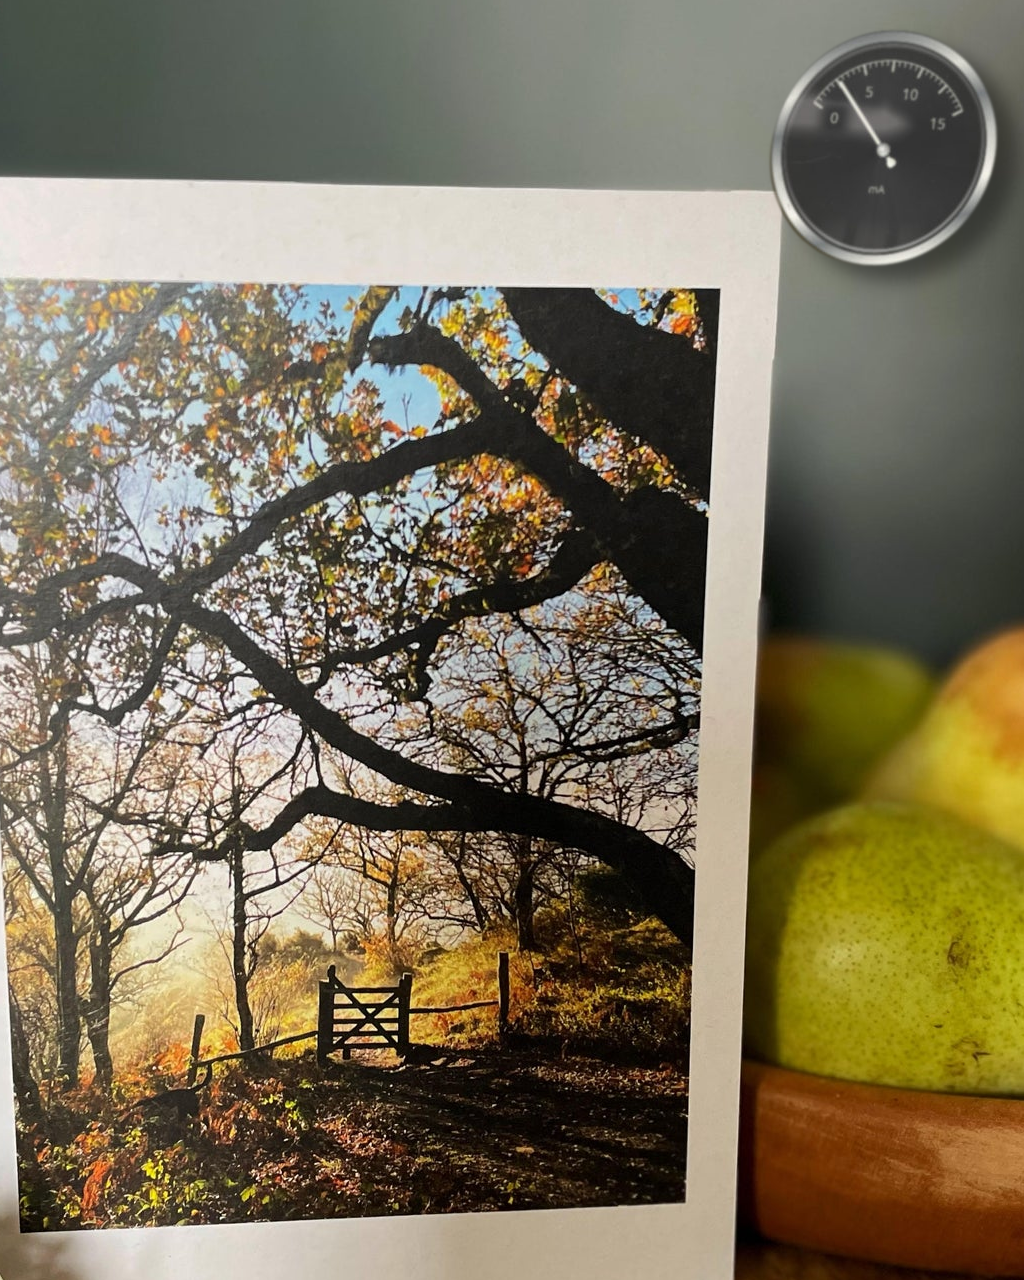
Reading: 2.5 mA
